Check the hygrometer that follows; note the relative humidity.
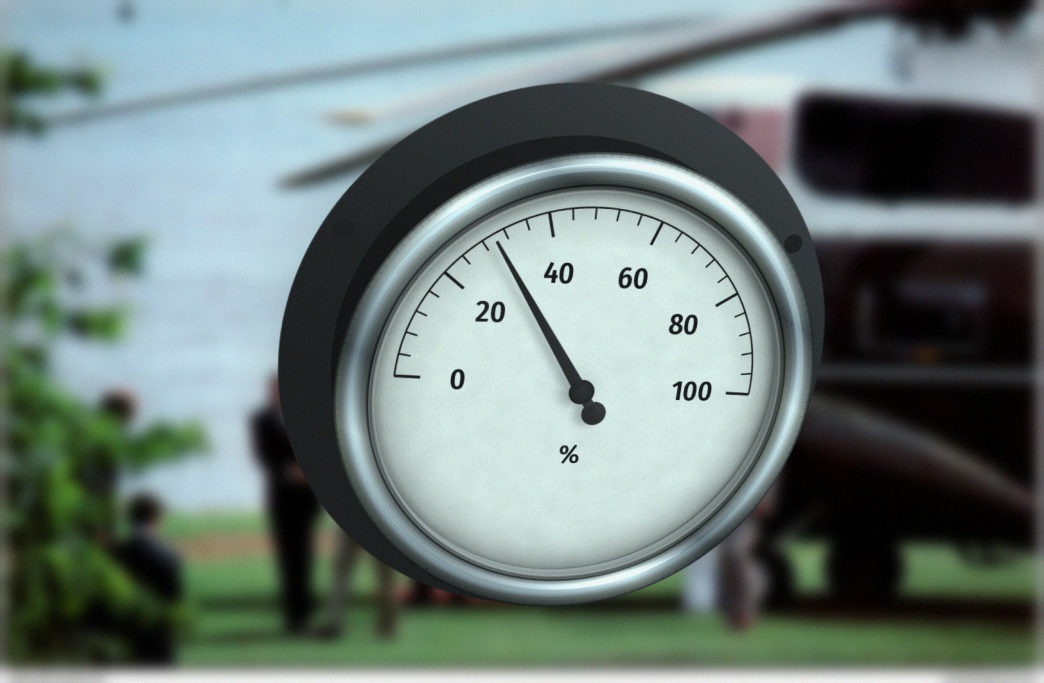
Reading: 30 %
